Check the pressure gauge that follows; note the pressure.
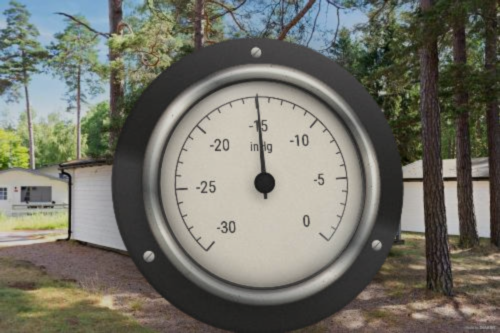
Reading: -15 inHg
